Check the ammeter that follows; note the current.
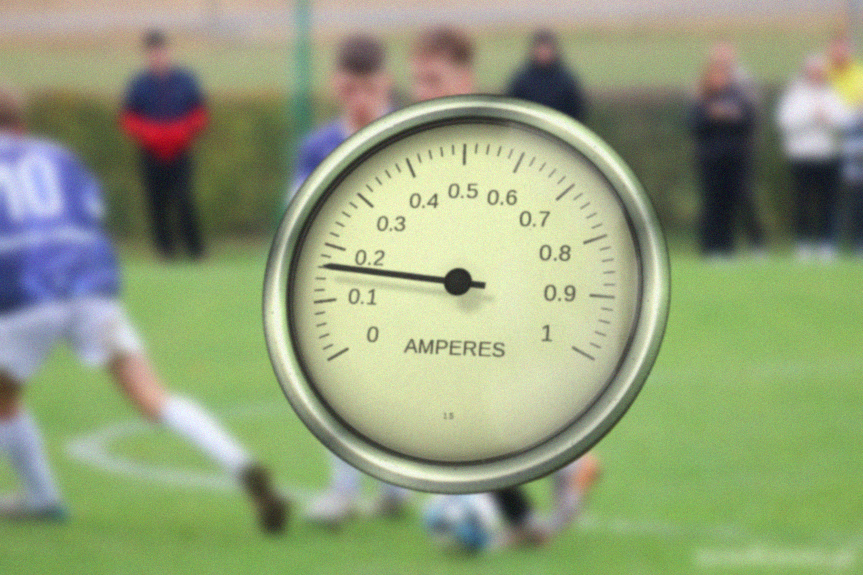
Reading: 0.16 A
